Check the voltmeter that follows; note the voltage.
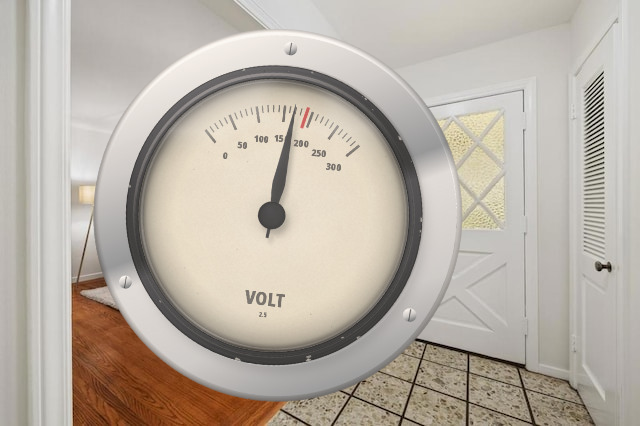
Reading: 170 V
